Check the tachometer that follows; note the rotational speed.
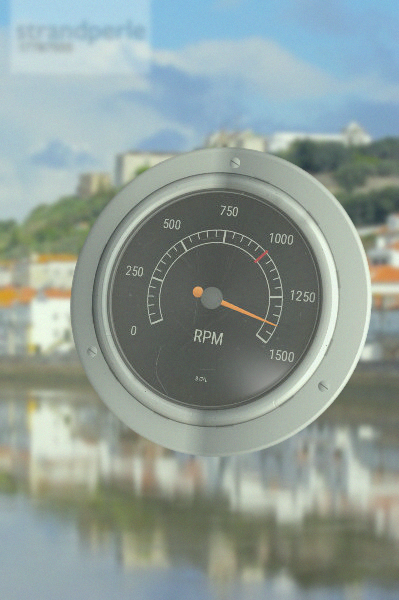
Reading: 1400 rpm
